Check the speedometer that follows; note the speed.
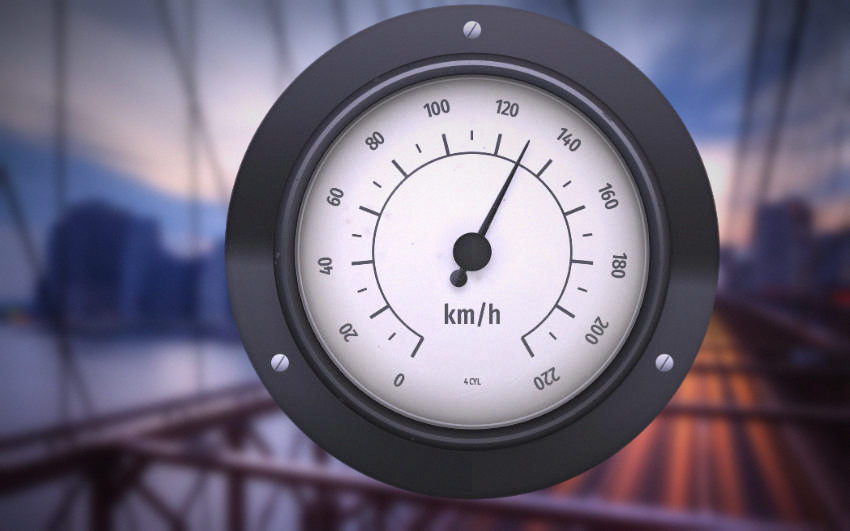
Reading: 130 km/h
